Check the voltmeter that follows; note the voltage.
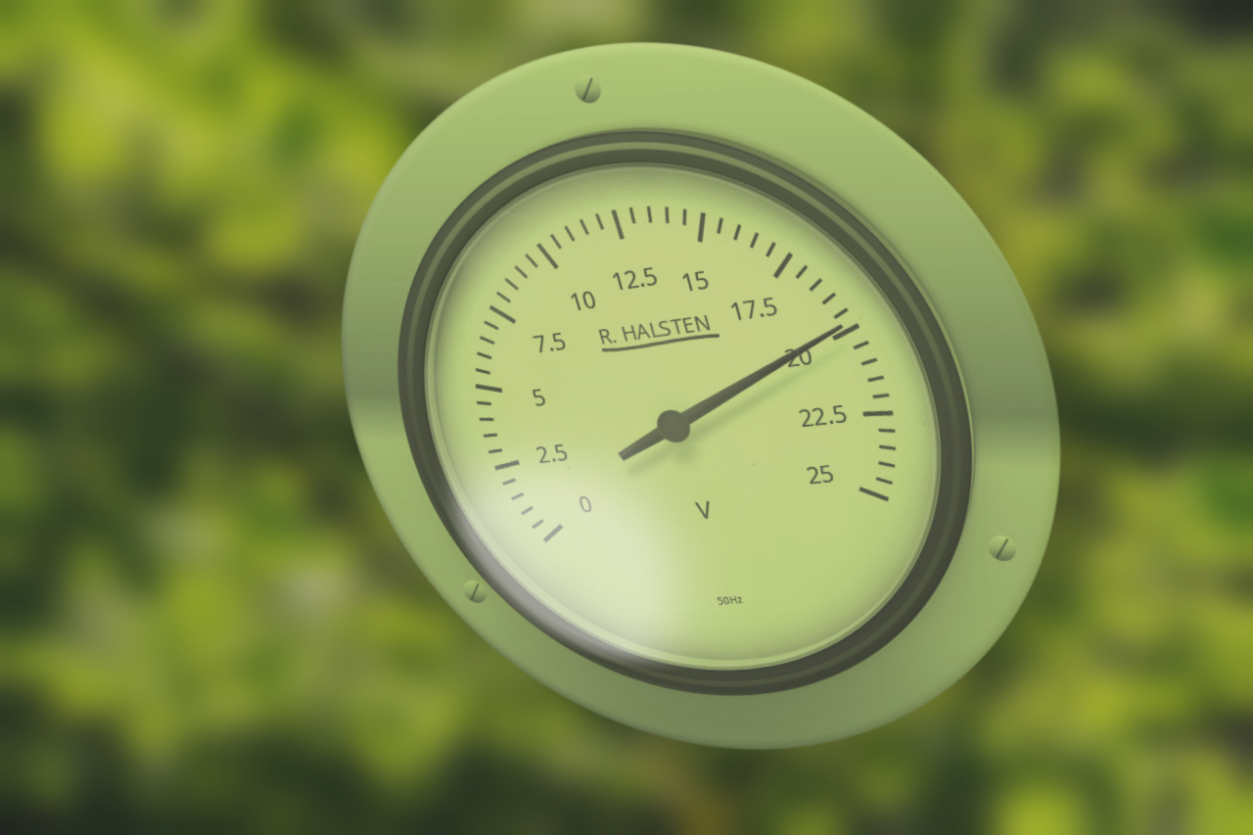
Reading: 19.75 V
